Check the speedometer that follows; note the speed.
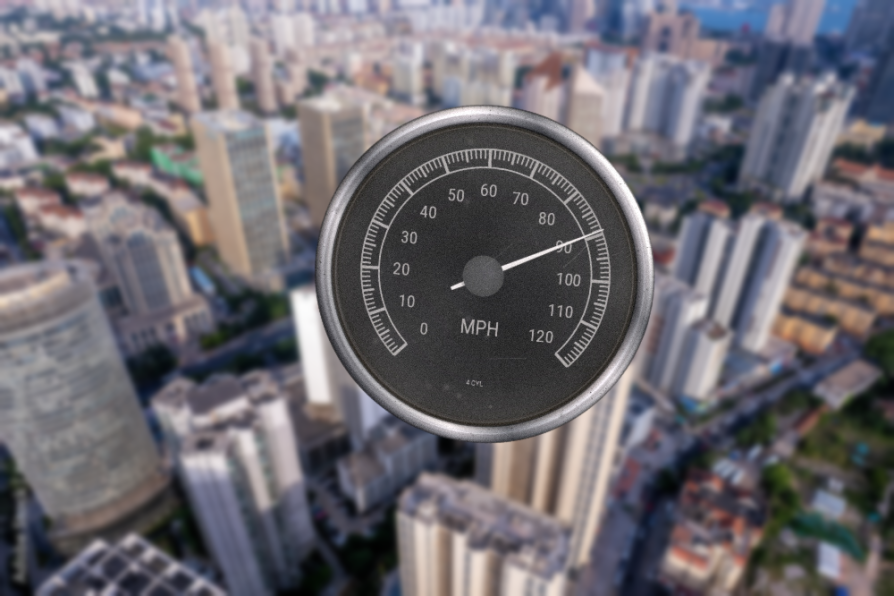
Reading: 89 mph
